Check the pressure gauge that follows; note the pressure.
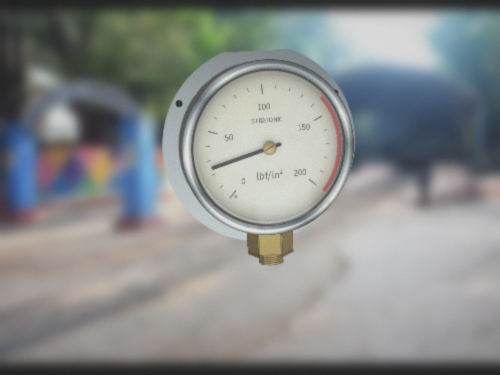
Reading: 25 psi
